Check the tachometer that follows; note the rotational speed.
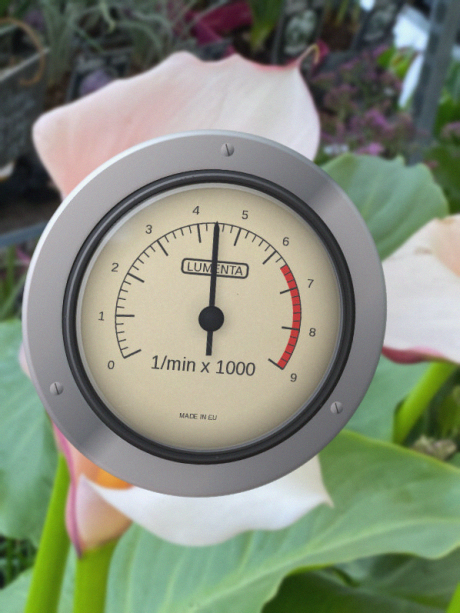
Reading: 4400 rpm
